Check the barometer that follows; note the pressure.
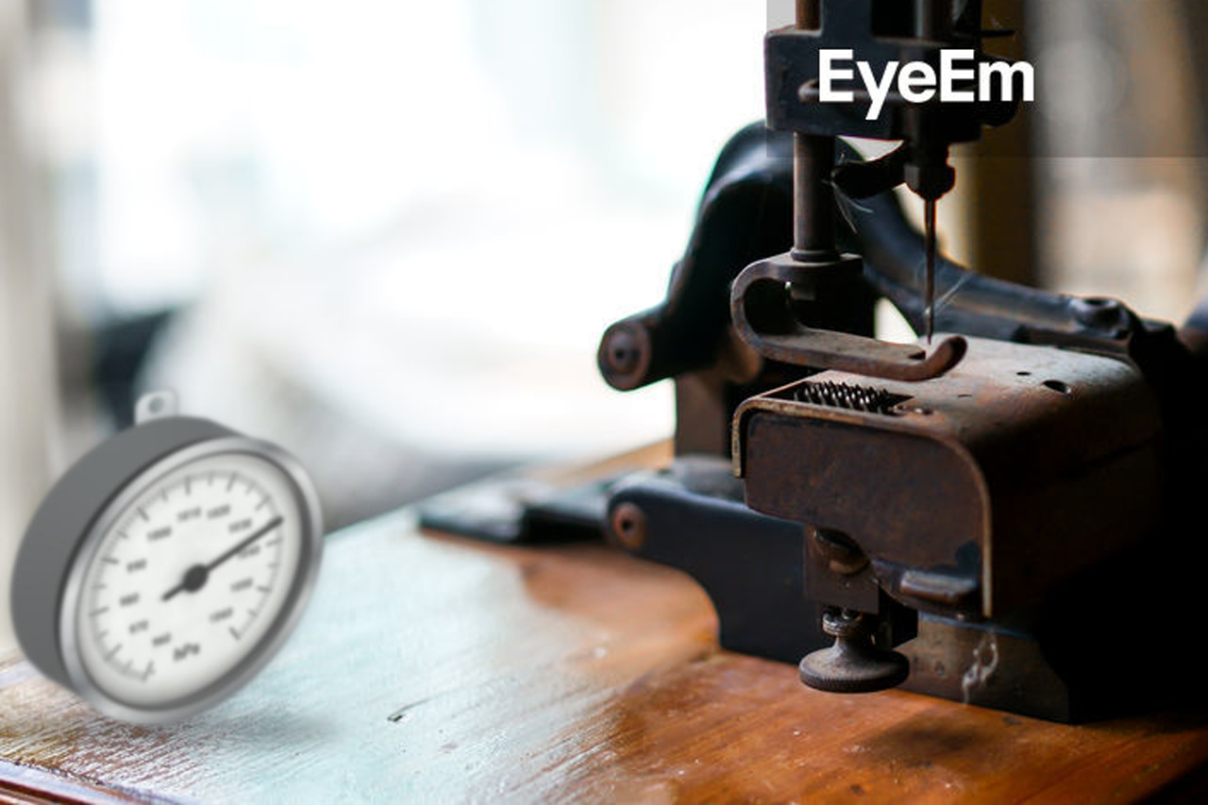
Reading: 1035 hPa
